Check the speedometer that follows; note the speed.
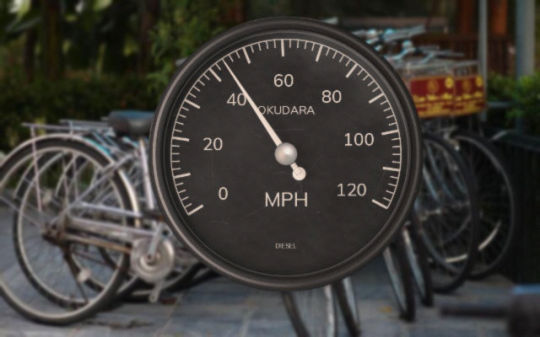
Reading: 44 mph
